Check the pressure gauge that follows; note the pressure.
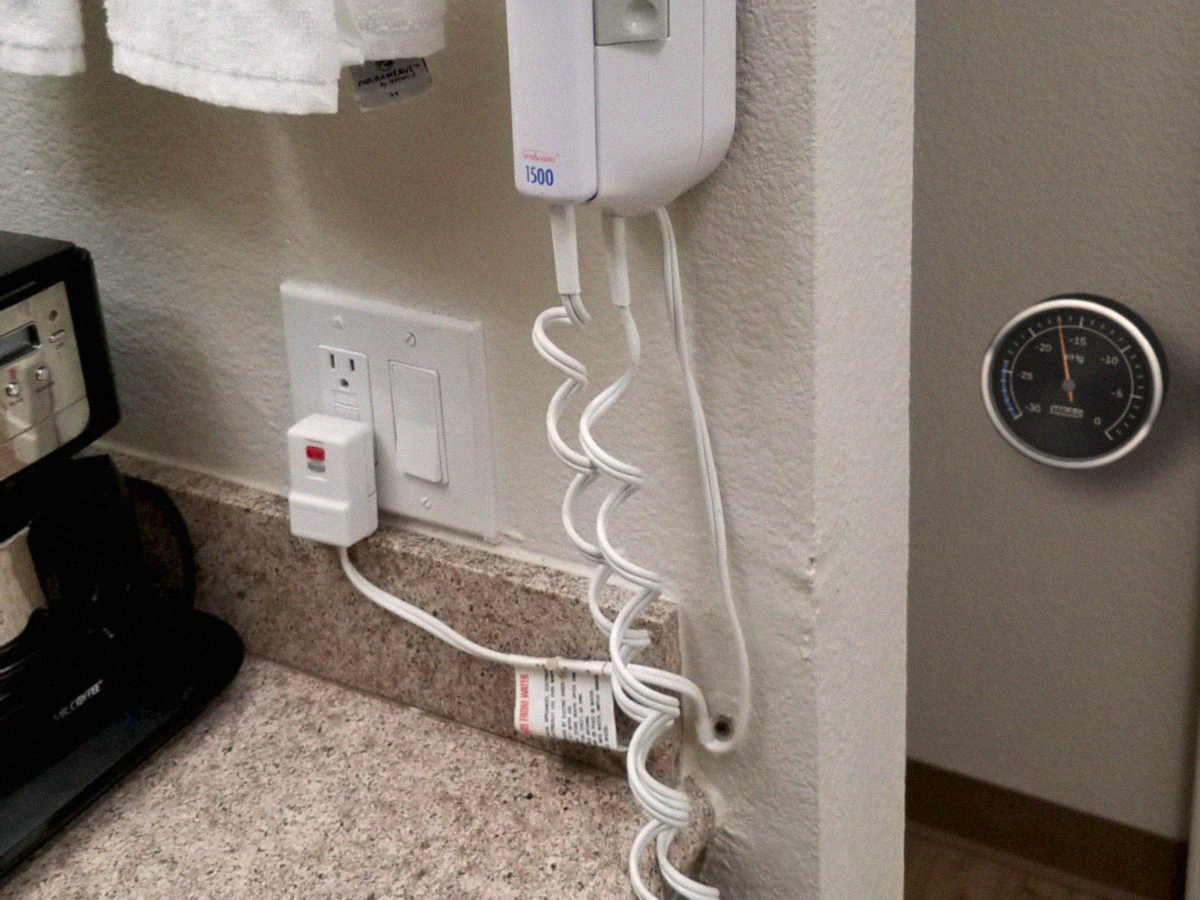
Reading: -17 inHg
